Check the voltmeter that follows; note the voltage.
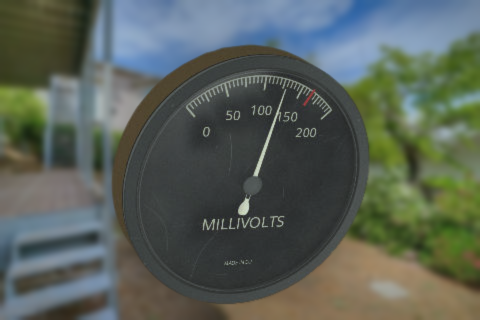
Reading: 125 mV
